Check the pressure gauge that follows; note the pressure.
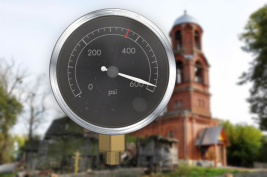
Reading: 580 psi
